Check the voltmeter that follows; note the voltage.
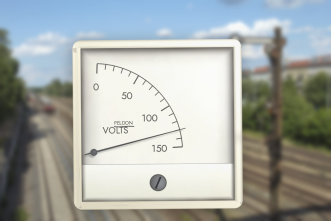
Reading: 130 V
